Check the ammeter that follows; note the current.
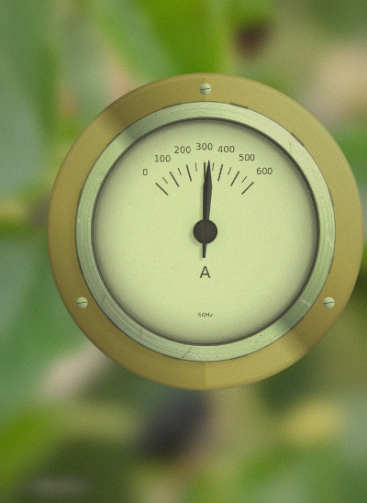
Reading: 325 A
